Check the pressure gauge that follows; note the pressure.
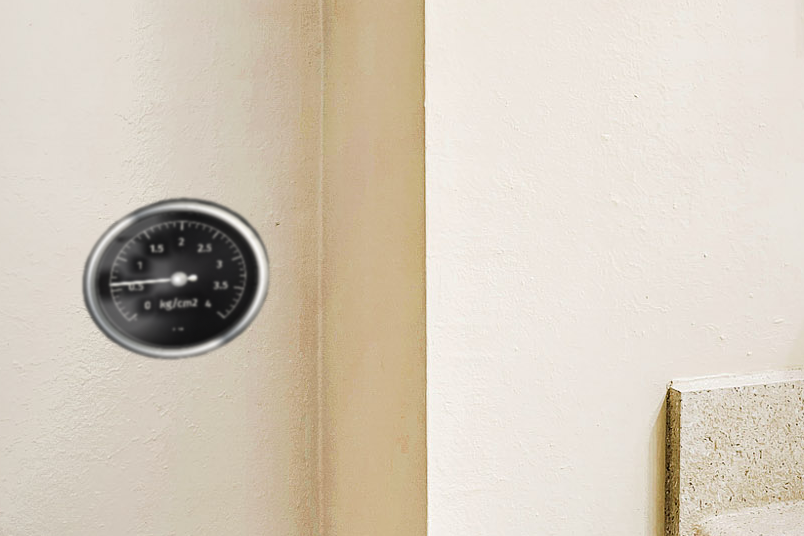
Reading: 0.6 kg/cm²
